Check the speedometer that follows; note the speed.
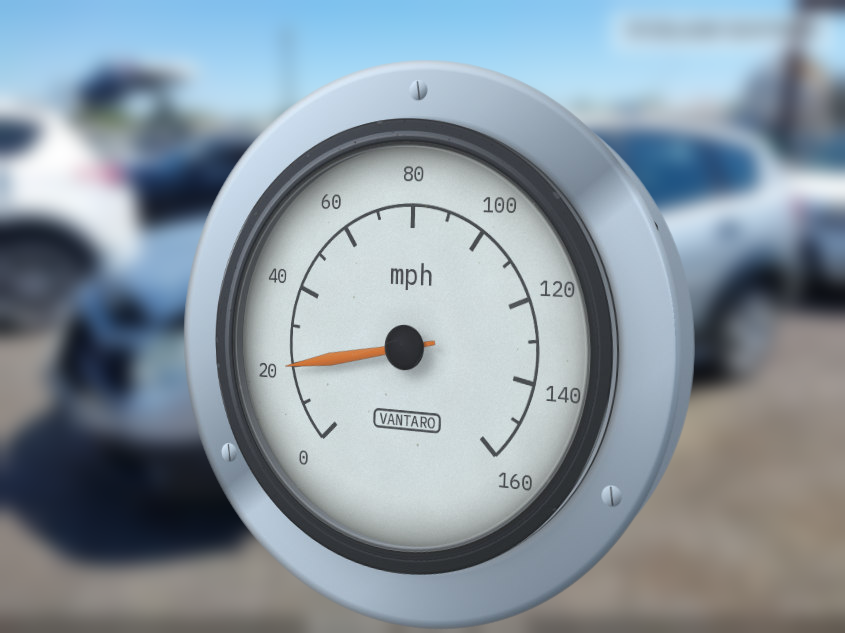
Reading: 20 mph
